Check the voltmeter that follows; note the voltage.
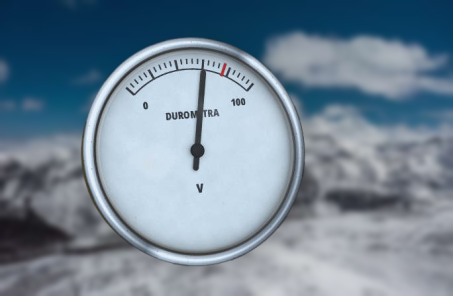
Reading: 60 V
